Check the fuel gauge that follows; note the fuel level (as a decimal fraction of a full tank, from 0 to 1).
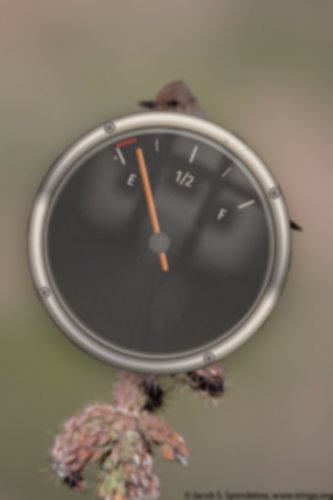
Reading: 0.125
